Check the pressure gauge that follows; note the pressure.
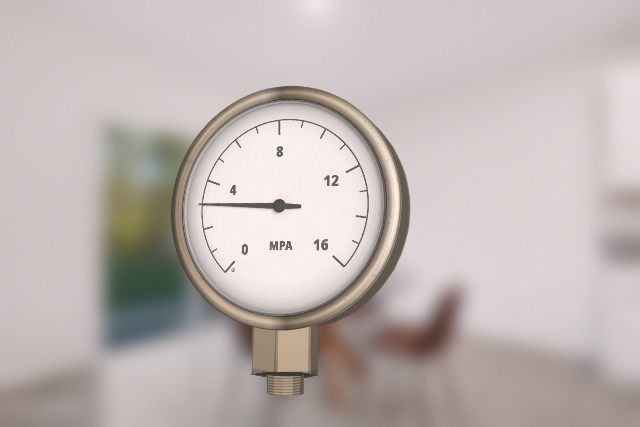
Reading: 3 MPa
